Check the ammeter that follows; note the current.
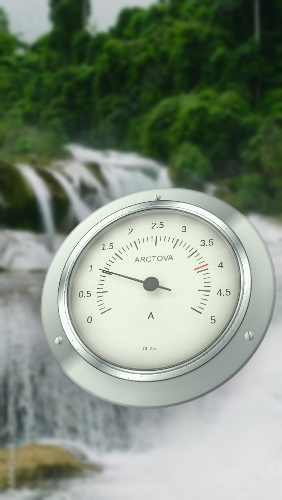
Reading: 1 A
